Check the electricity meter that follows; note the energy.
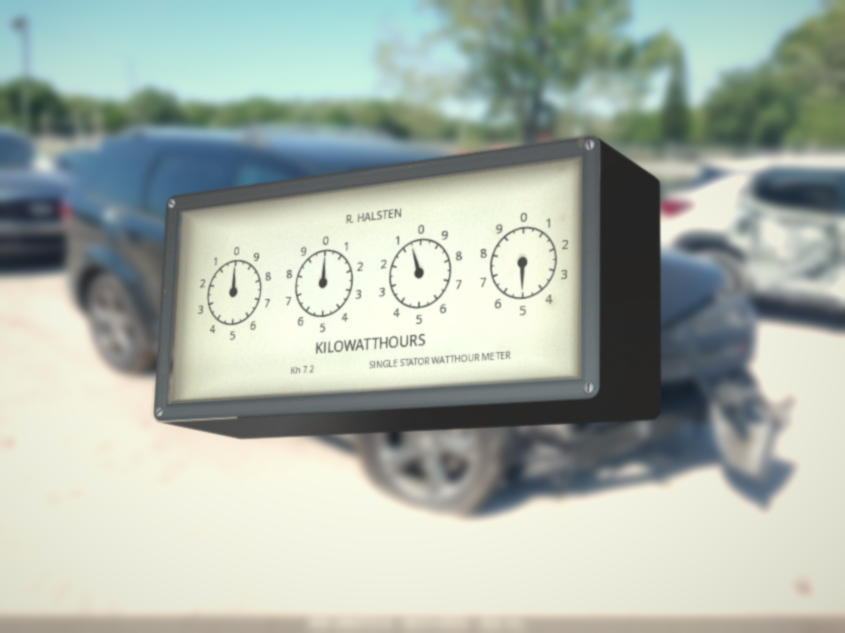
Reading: 5 kWh
